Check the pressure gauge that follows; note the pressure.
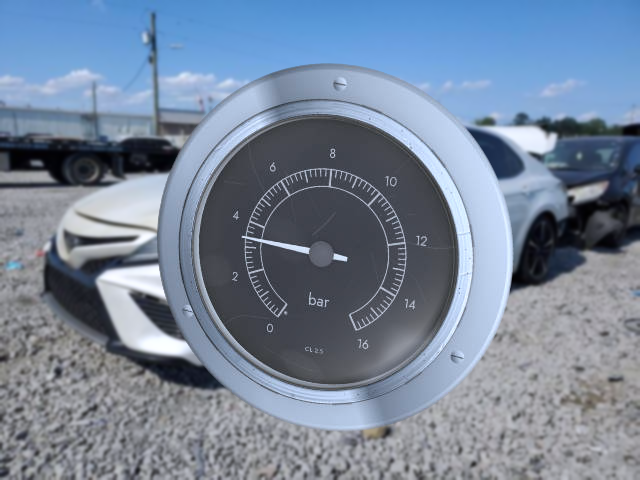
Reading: 3.4 bar
